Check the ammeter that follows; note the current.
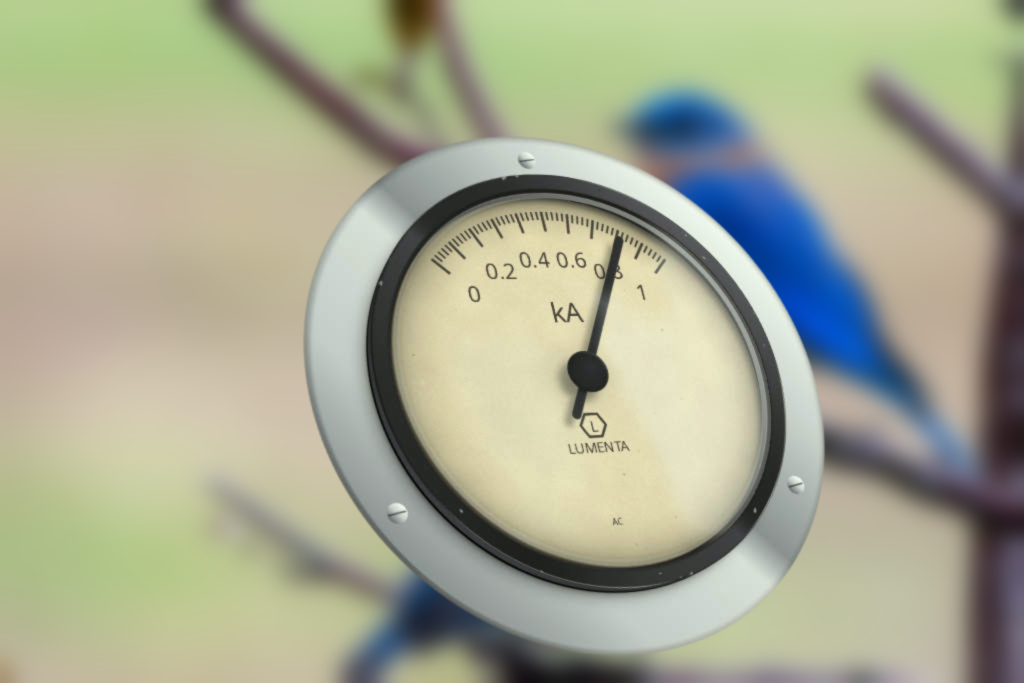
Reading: 0.8 kA
